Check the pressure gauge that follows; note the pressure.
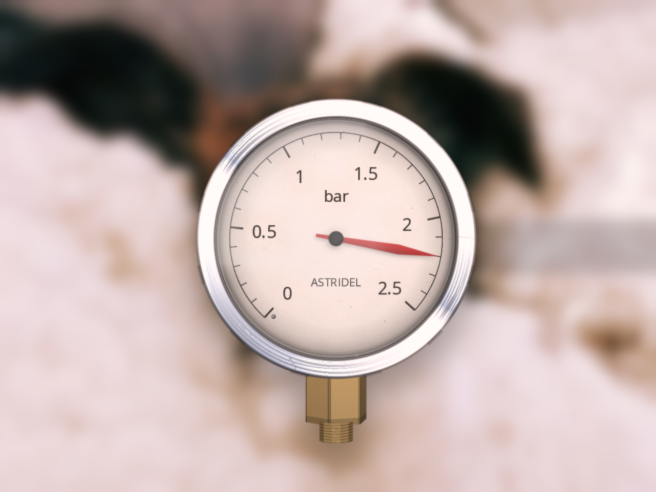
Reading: 2.2 bar
